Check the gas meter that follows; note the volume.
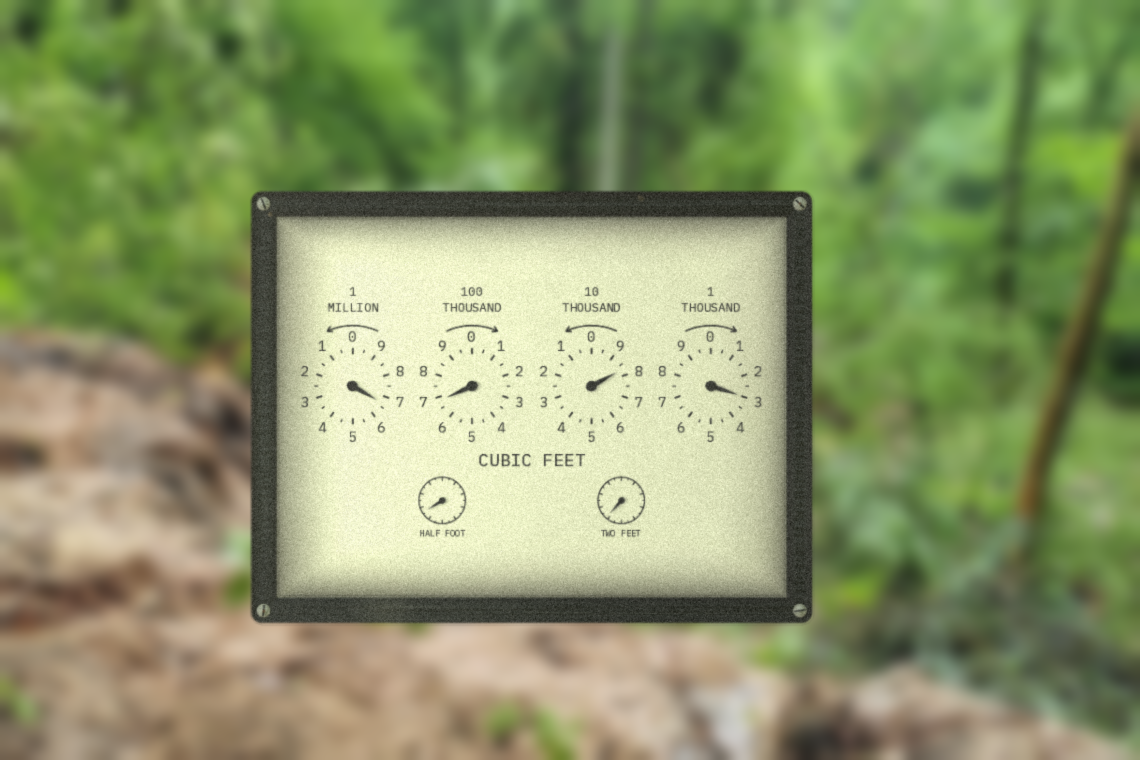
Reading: 668300 ft³
